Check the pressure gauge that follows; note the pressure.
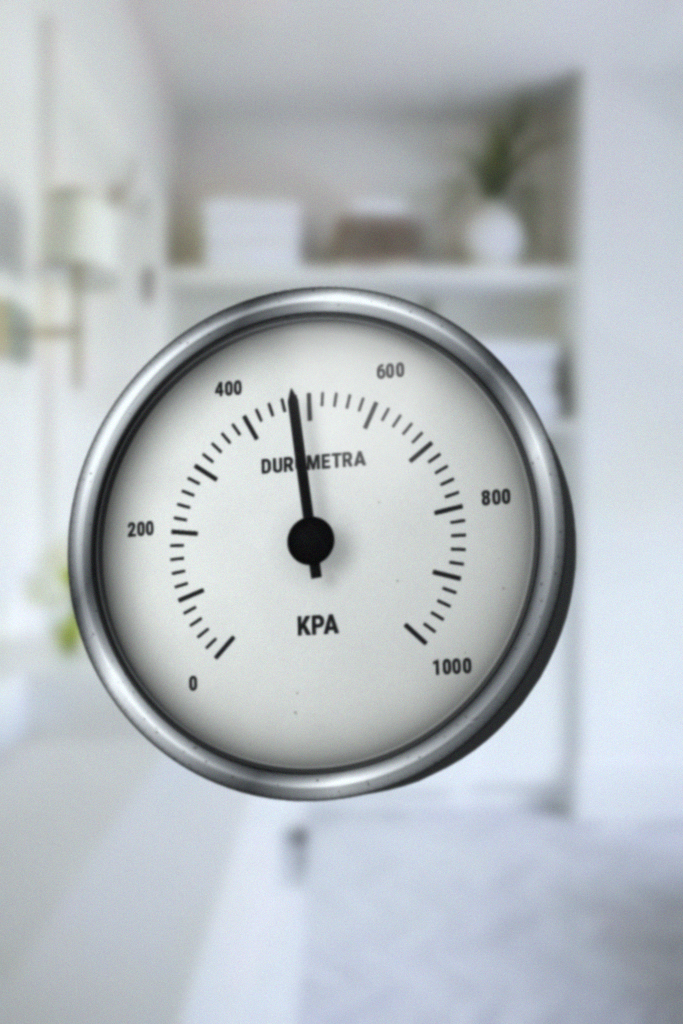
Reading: 480 kPa
